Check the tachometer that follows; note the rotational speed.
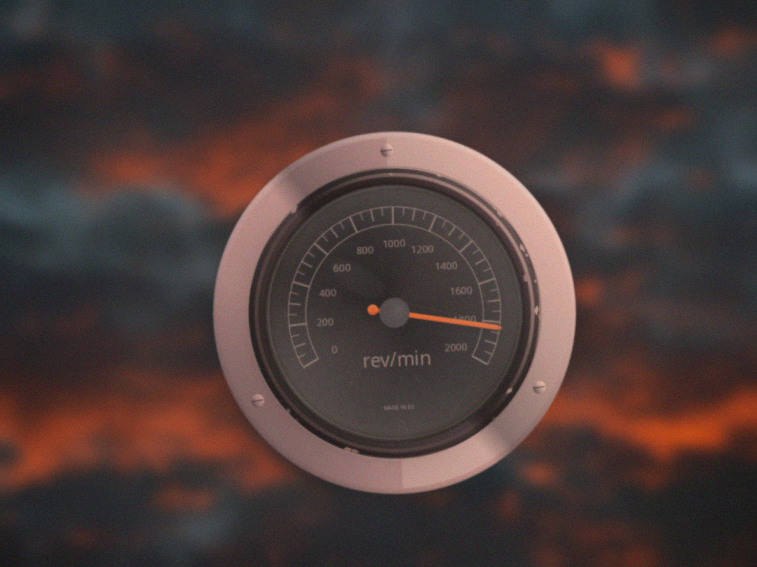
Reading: 1825 rpm
